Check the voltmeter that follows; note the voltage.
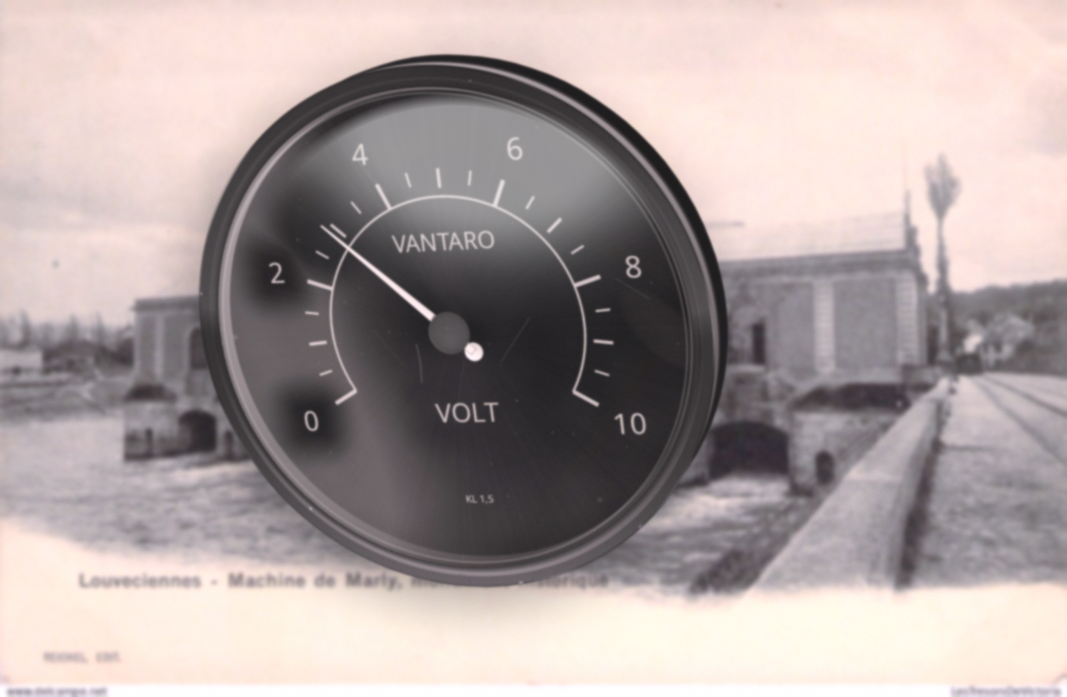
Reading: 3 V
